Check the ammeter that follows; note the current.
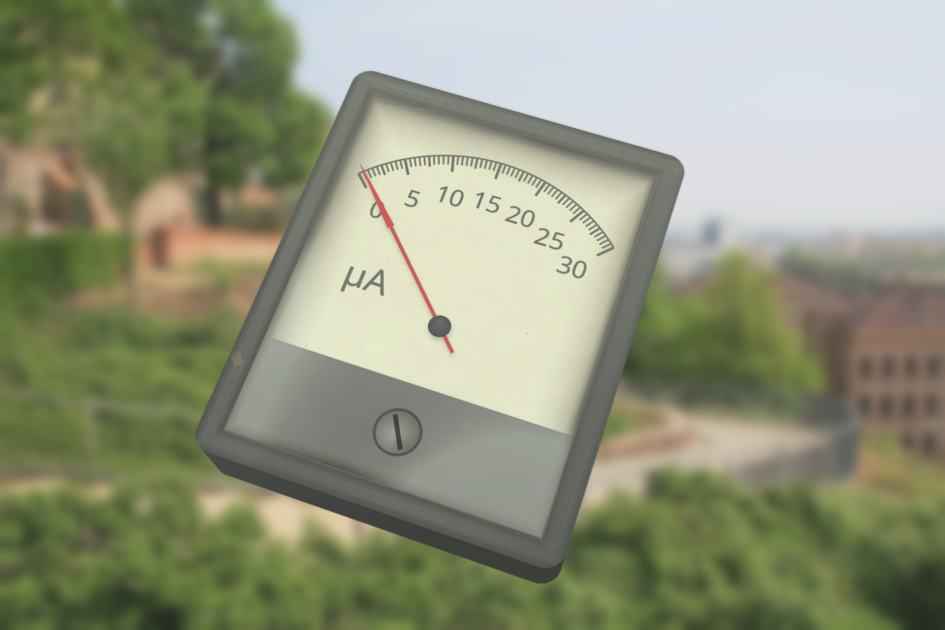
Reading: 0.5 µA
